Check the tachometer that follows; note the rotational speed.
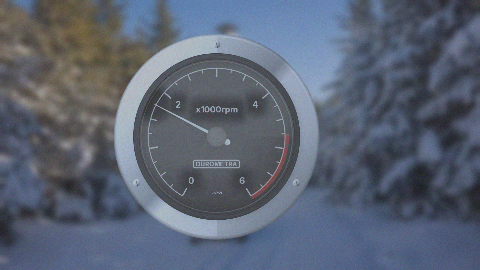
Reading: 1750 rpm
